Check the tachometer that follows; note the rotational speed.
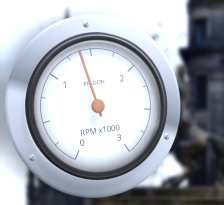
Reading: 1375 rpm
